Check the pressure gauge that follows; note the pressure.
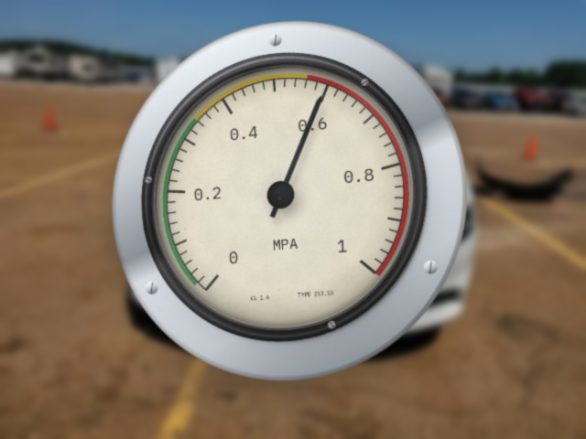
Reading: 0.6 MPa
